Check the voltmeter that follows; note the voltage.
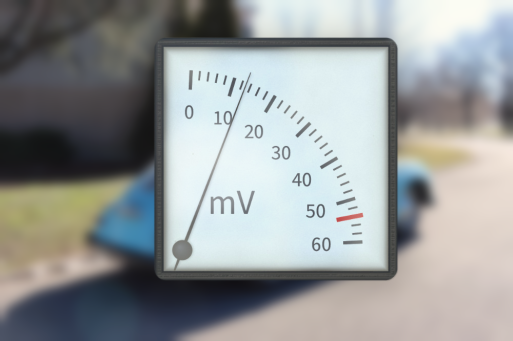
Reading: 13 mV
